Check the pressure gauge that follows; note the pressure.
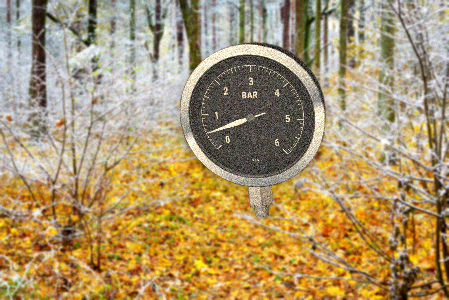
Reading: 0.5 bar
